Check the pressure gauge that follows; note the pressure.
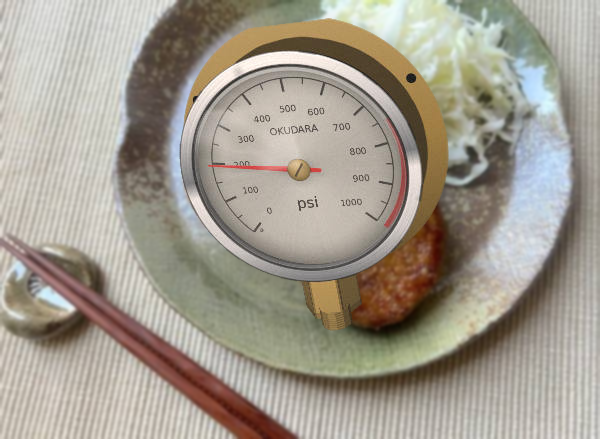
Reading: 200 psi
